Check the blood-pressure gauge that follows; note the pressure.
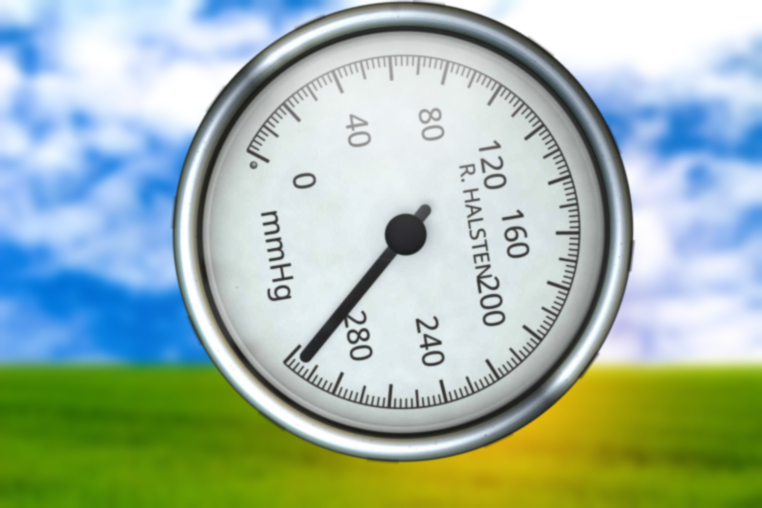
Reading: 296 mmHg
